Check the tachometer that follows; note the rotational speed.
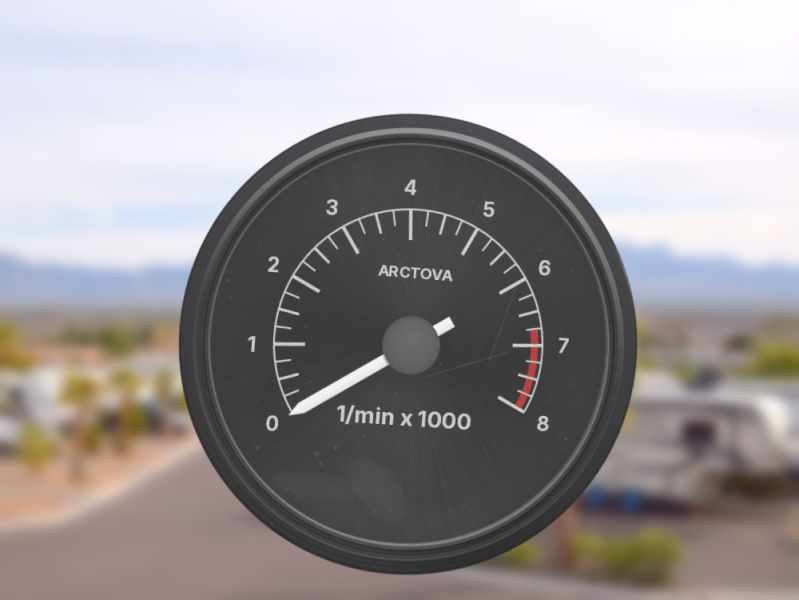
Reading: 0 rpm
